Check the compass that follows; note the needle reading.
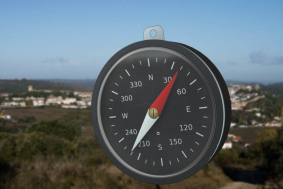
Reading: 40 °
